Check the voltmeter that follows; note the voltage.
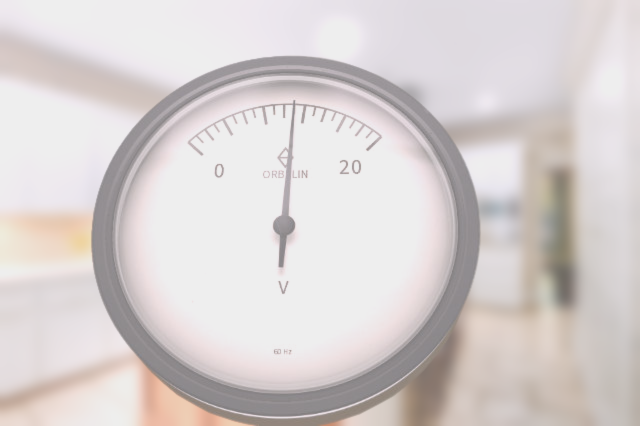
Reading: 11 V
